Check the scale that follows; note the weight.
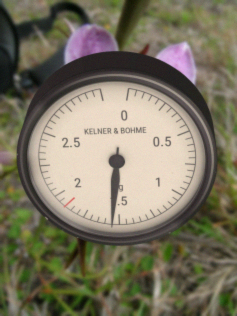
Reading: 1.55 kg
